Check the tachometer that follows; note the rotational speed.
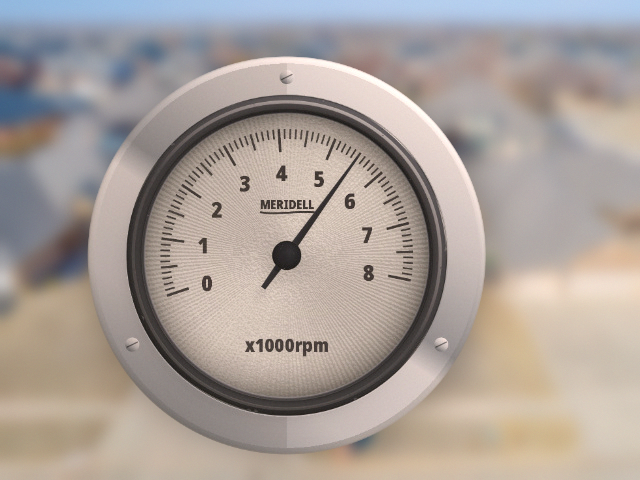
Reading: 5500 rpm
